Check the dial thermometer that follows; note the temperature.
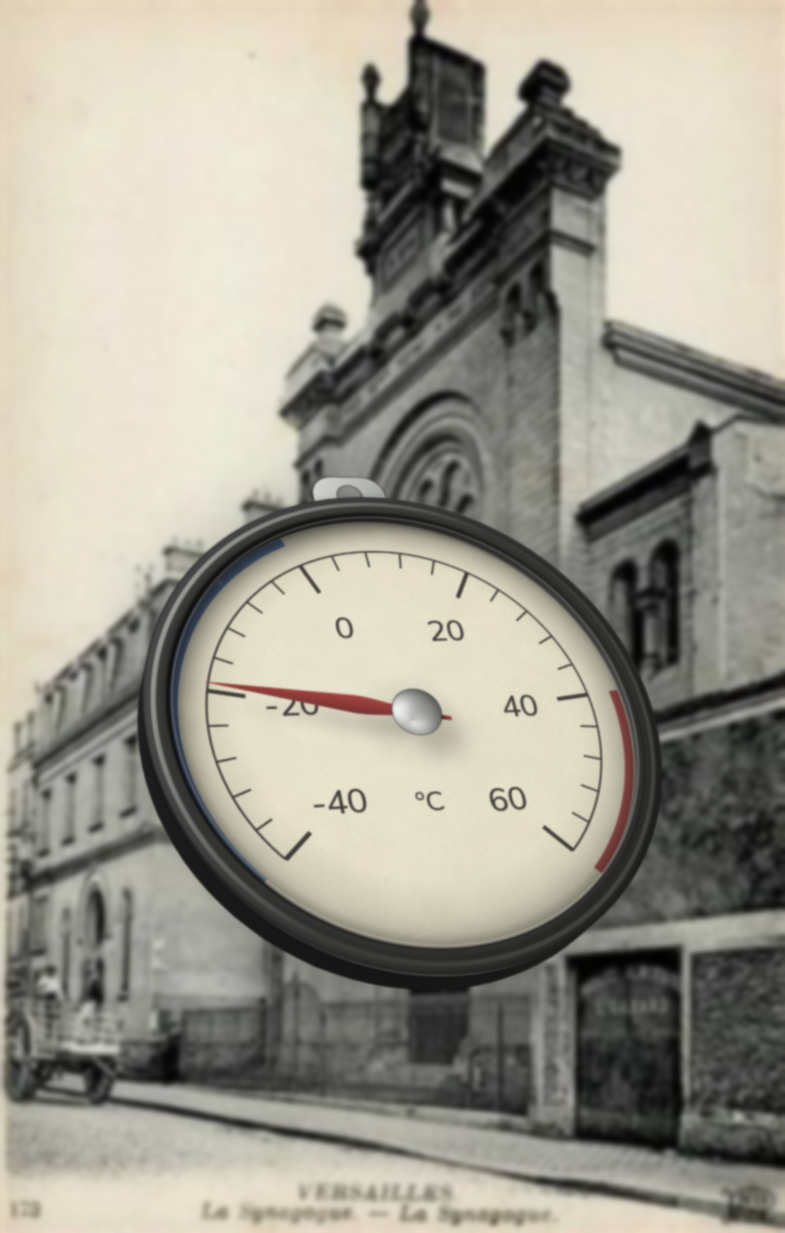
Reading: -20 °C
